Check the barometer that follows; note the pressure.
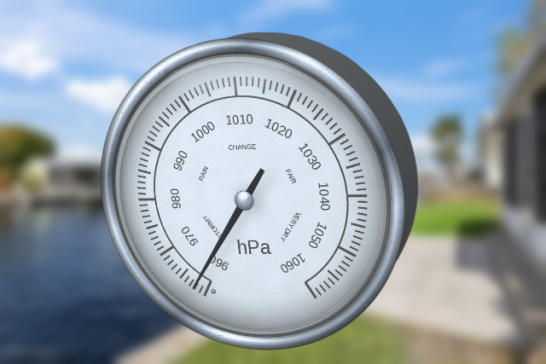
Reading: 962 hPa
